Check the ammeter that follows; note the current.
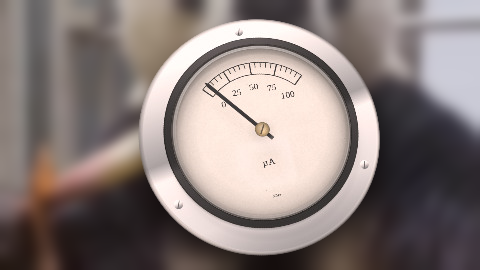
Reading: 5 µA
